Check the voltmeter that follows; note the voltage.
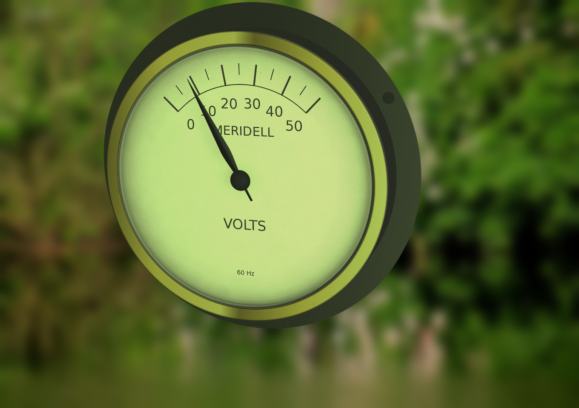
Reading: 10 V
